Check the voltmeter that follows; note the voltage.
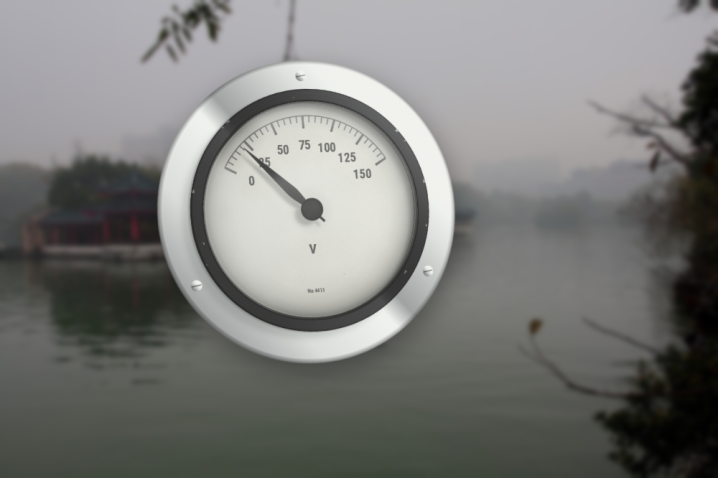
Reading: 20 V
